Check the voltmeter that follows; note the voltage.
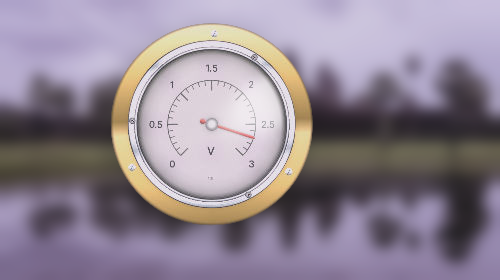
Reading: 2.7 V
